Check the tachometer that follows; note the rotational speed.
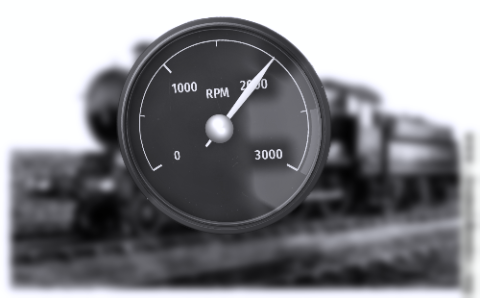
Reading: 2000 rpm
